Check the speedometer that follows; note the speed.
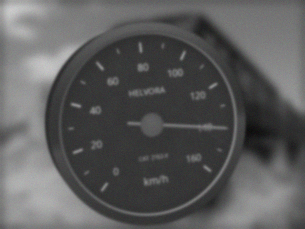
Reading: 140 km/h
